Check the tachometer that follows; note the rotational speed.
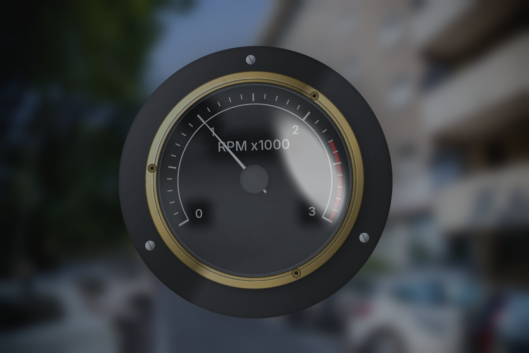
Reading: 1000 rpm
